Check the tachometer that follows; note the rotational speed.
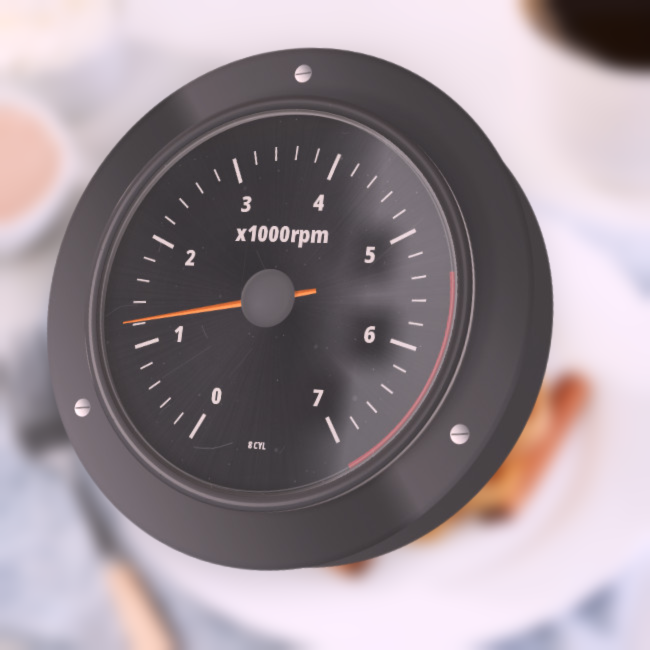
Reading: 1200 rpm
